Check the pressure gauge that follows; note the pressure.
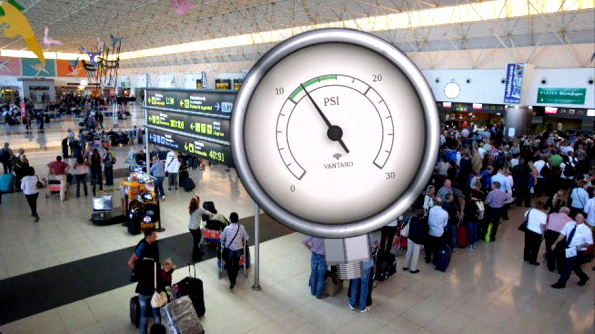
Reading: 12 psi
